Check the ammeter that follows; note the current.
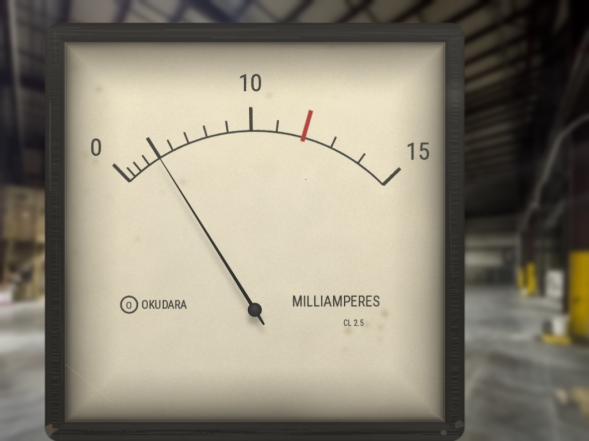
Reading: 5 mA
